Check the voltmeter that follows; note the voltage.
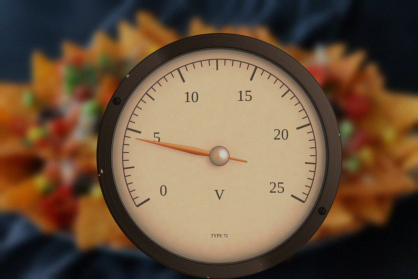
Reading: 4.5 V
